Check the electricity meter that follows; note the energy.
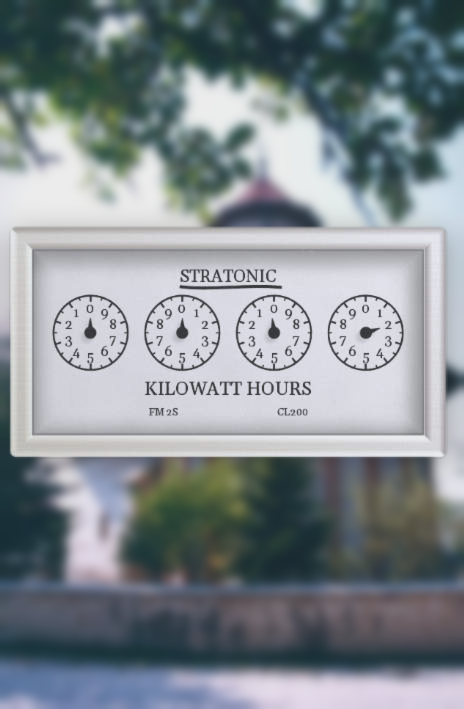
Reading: 2 kWh
